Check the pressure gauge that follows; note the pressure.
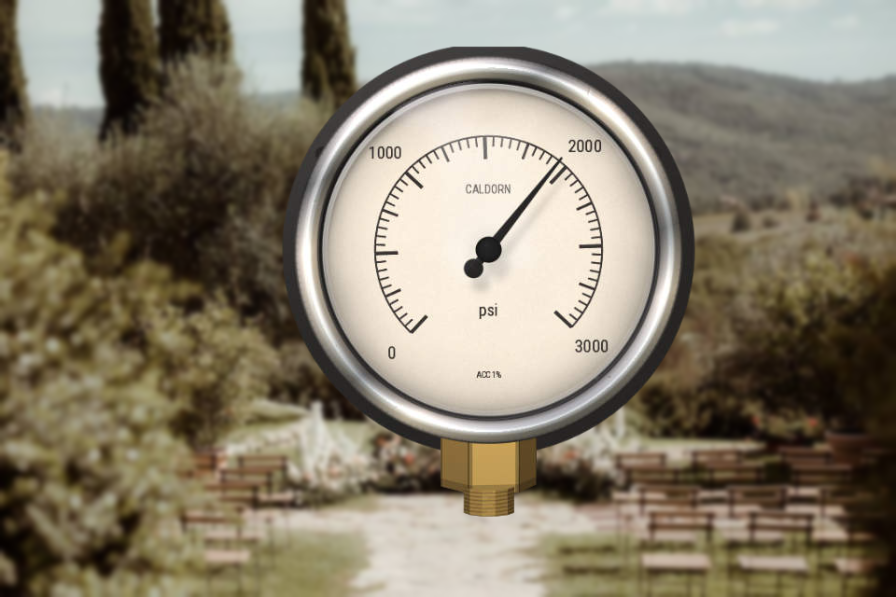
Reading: 1950 psi
